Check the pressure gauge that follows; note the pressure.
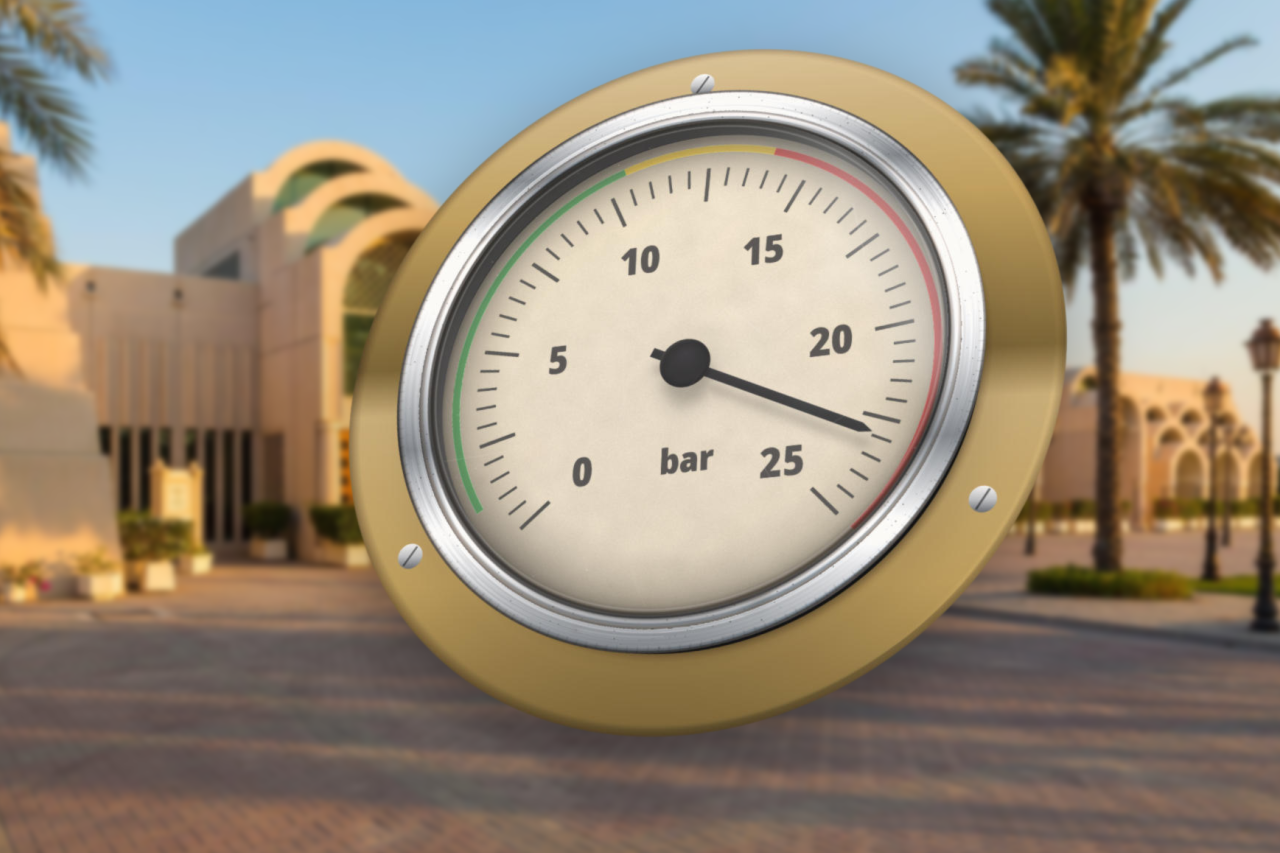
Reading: 23 bar
